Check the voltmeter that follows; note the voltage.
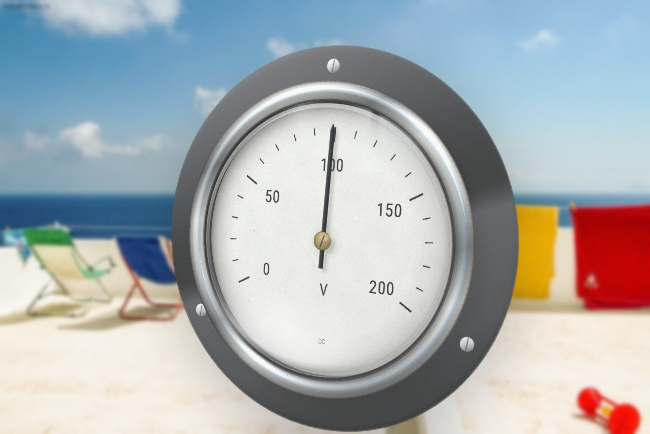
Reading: 100 V
